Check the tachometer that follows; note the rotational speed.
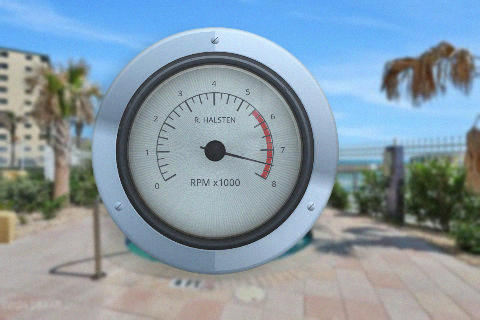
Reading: 7500 rpm
